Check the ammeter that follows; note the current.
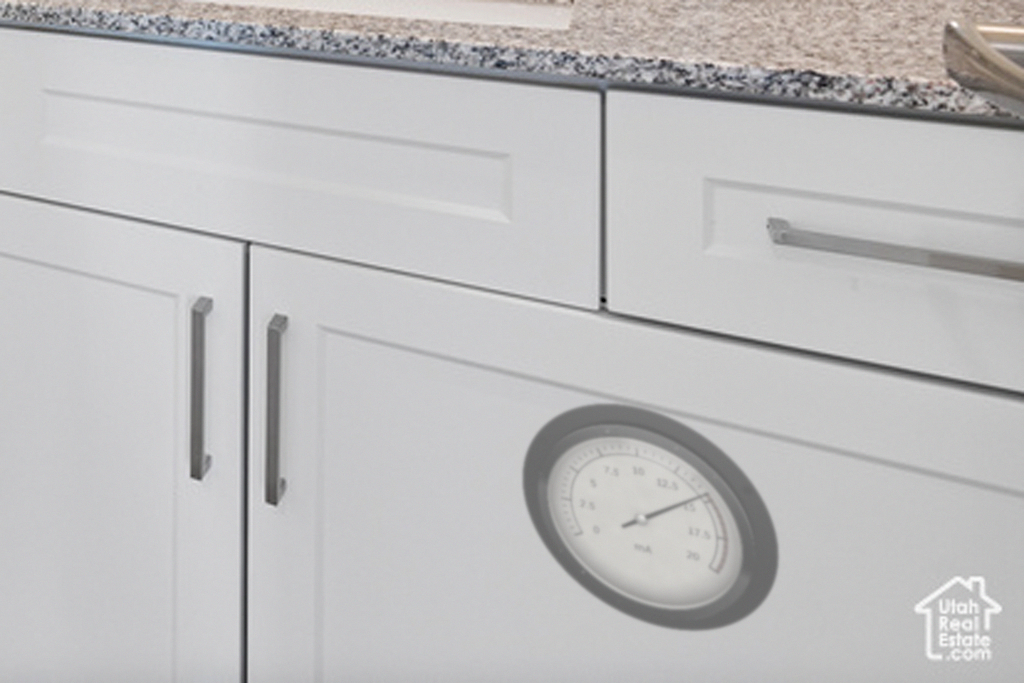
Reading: 14.5 mA
